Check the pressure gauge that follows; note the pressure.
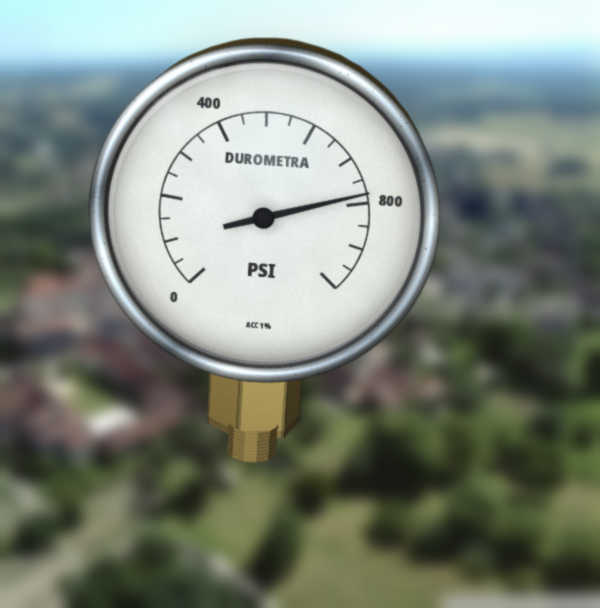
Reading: 775 psi
